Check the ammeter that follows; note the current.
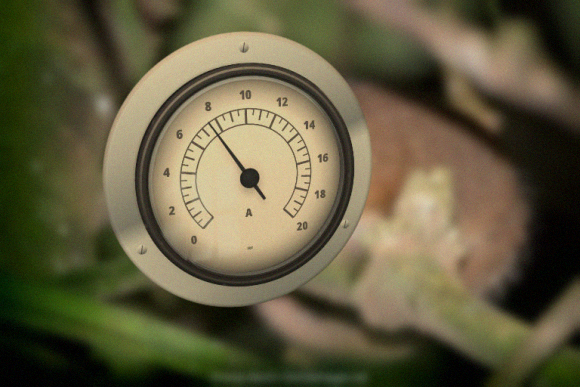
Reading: 7.5 A
